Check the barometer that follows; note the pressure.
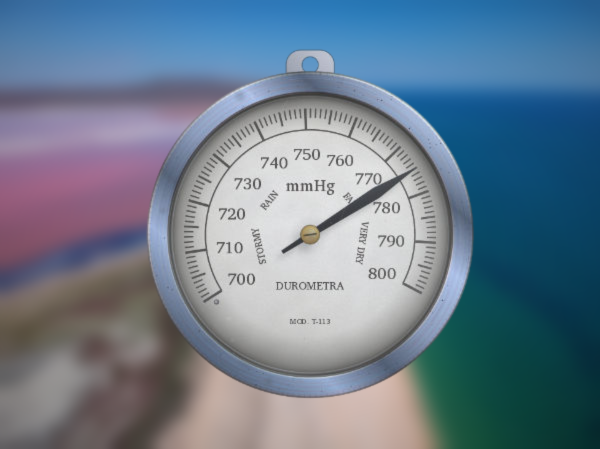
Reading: 775 mmHg
